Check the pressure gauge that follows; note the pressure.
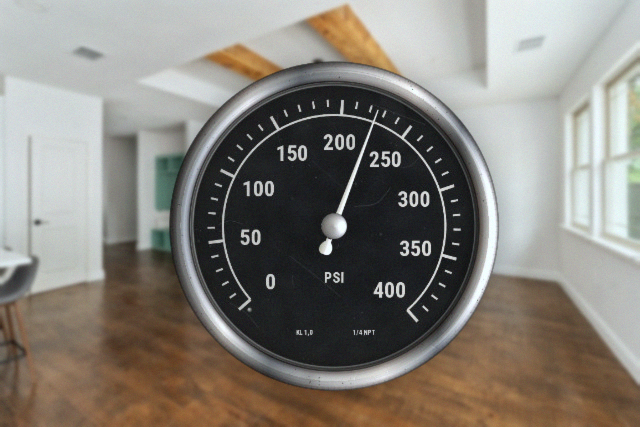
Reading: 225 psi
